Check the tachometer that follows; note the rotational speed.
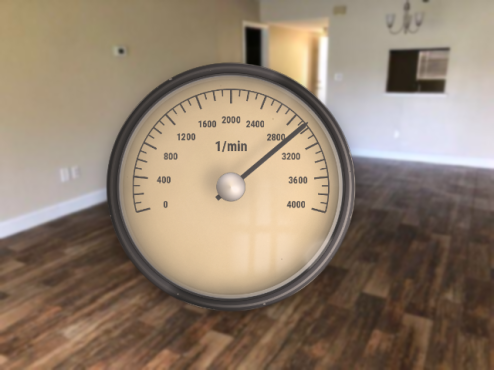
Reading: 2950 rpm
